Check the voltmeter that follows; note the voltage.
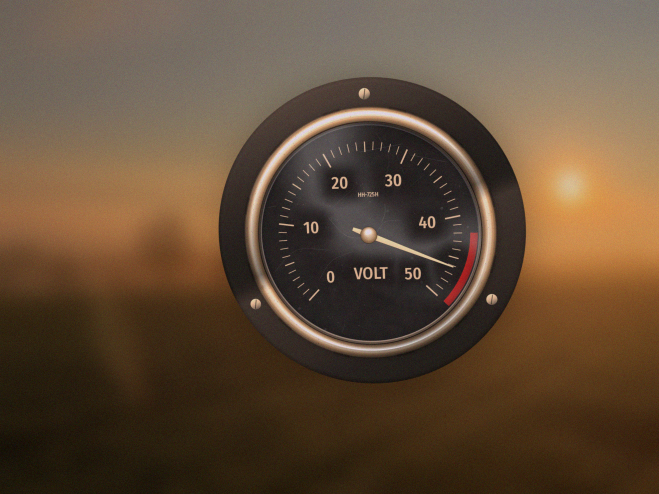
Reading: 46 V
